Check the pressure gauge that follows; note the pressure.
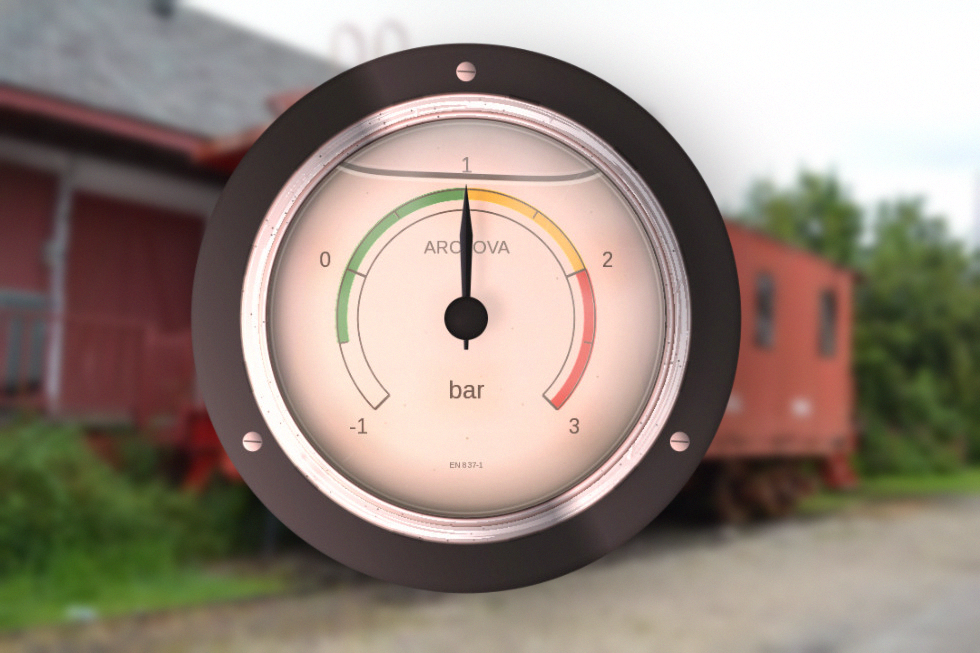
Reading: 1 bar
